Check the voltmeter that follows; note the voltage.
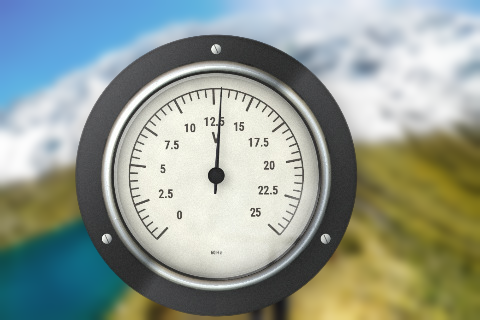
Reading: 13 V
